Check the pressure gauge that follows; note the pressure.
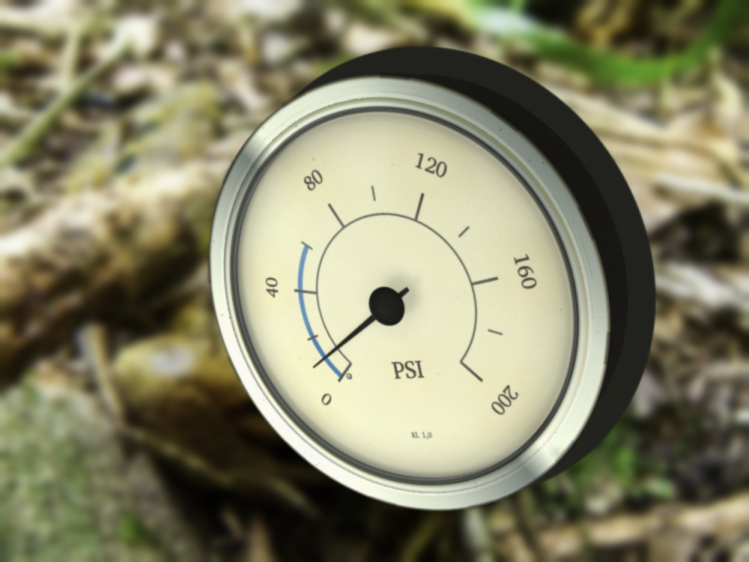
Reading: 10 psi
